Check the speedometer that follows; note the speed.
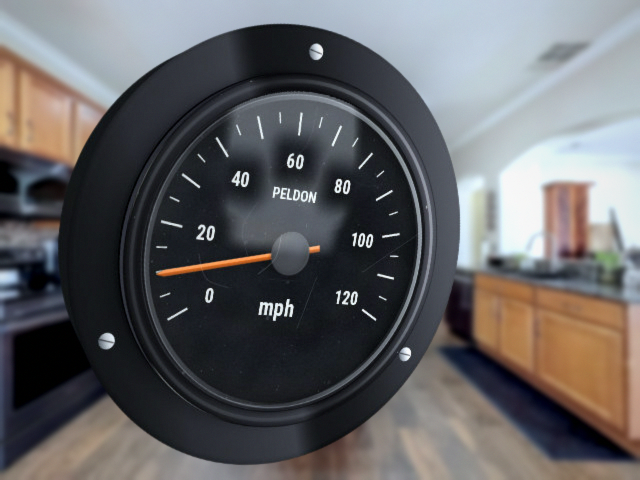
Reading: 10 mph
